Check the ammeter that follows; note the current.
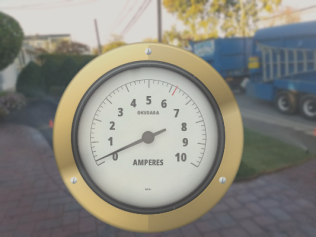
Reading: 0.2 A
